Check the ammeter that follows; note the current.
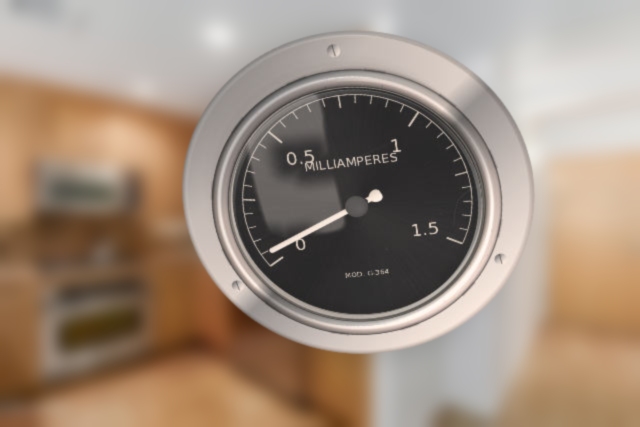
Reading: 0.05 mA
